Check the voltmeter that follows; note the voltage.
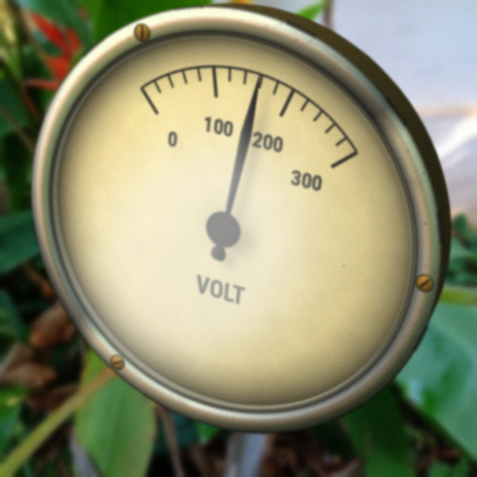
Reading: 160 V
